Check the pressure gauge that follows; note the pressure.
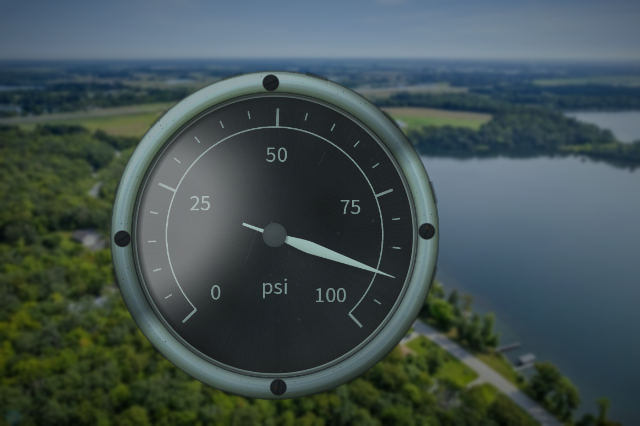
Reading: 90 psi
